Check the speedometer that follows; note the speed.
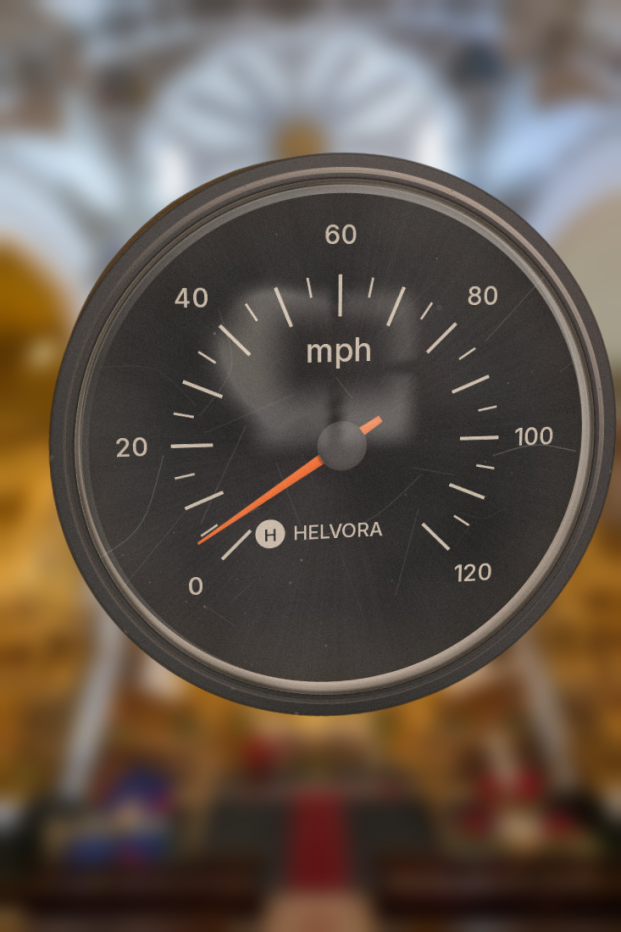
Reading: 5 mph
